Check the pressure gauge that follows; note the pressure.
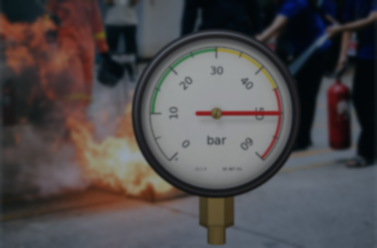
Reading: 50 bar
